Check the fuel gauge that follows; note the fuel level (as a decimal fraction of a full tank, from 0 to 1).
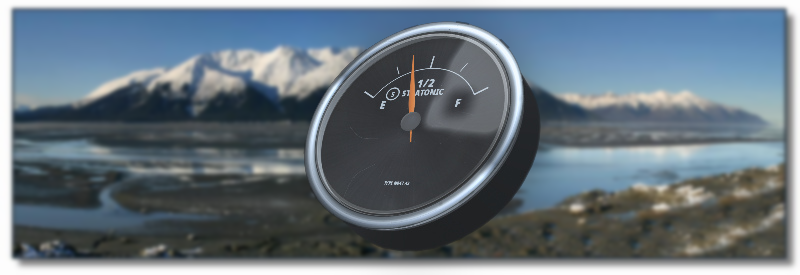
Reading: 0.375
